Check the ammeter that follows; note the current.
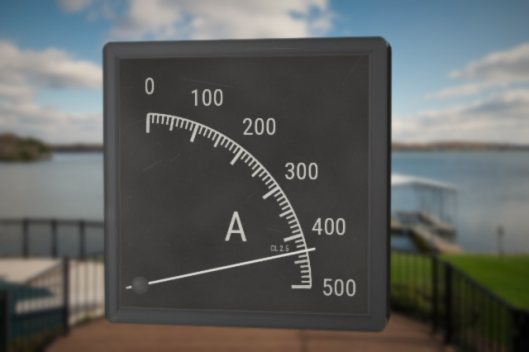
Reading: 430 A
